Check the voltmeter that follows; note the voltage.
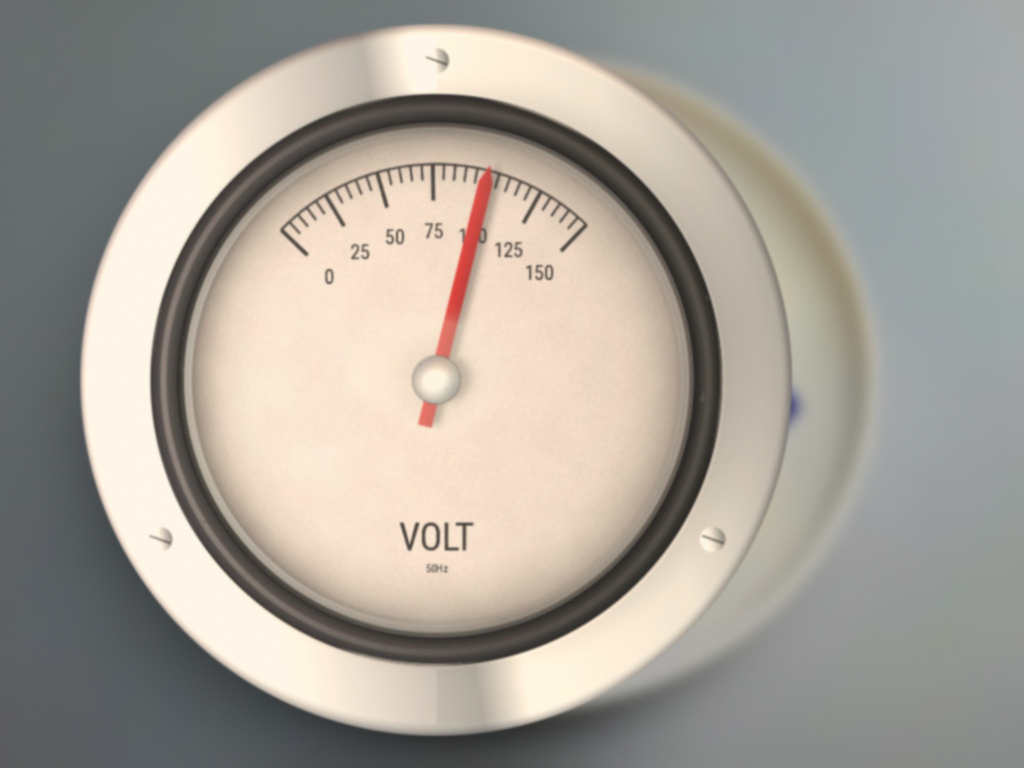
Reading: 100 V
